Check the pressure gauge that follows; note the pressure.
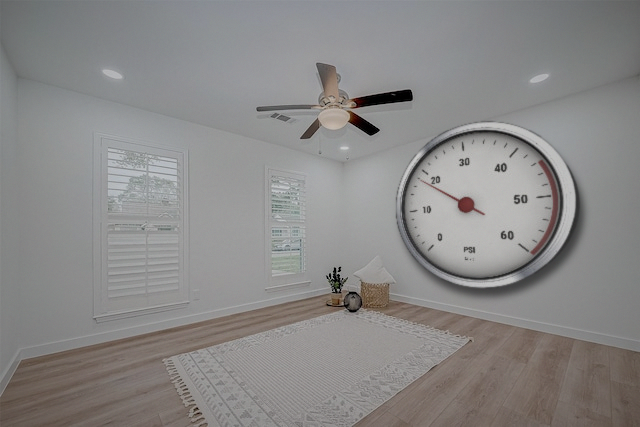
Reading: 18 psi
